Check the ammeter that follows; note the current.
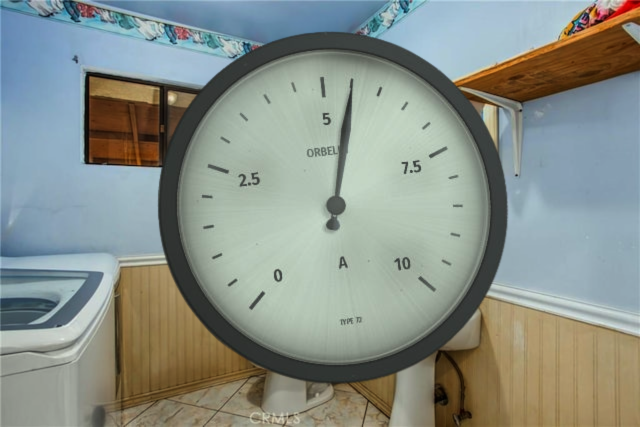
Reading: 5.5 A
